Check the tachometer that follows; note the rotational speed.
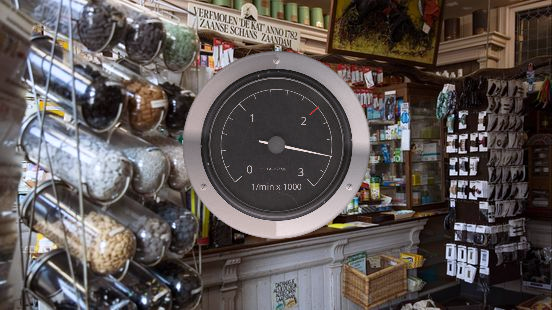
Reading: 2600 rpm
